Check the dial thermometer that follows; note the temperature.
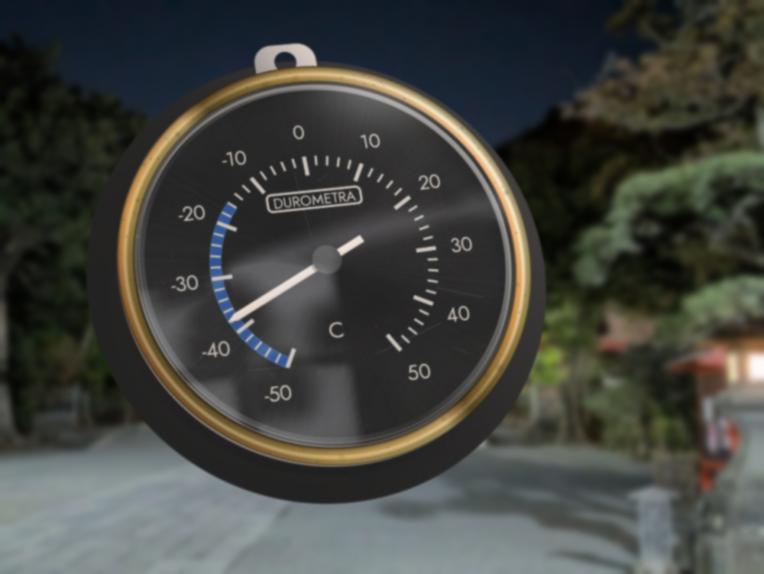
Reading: -38 °C
